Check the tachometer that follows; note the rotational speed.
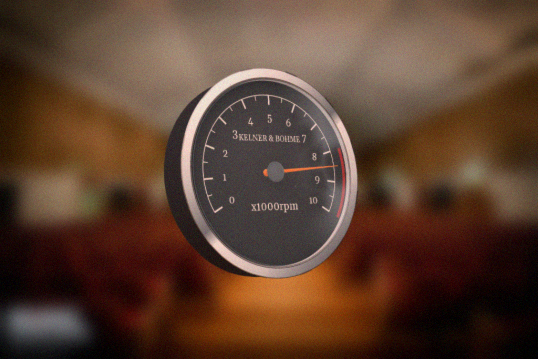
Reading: 8500 rpm
